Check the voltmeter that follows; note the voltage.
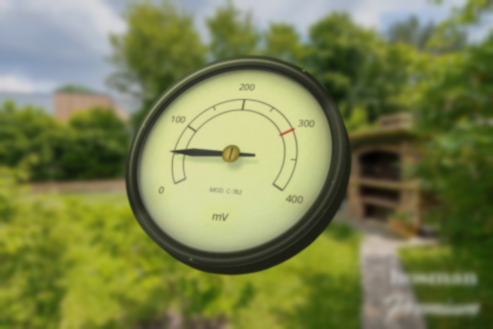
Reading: 50 mV
